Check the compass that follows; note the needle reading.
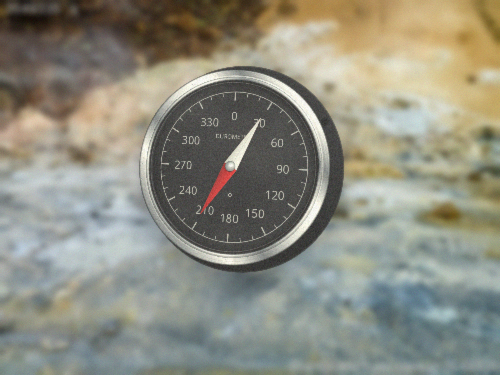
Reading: 210 °
